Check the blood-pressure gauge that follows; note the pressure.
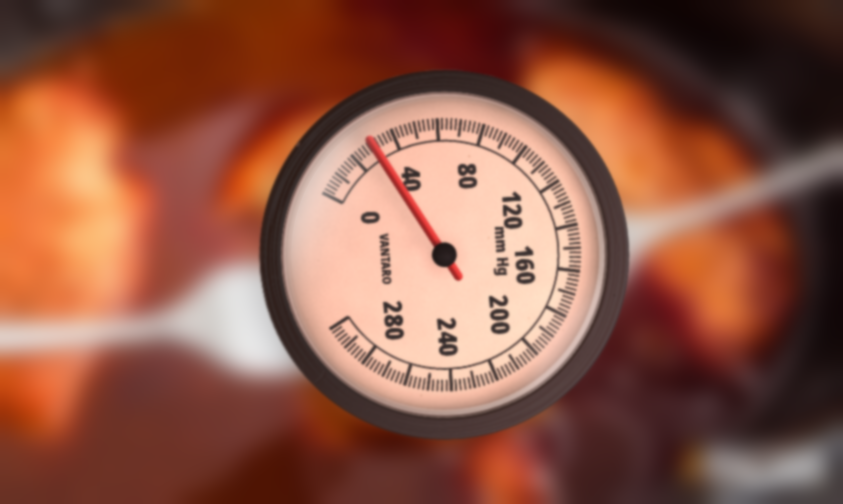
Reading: 30 mmHg
